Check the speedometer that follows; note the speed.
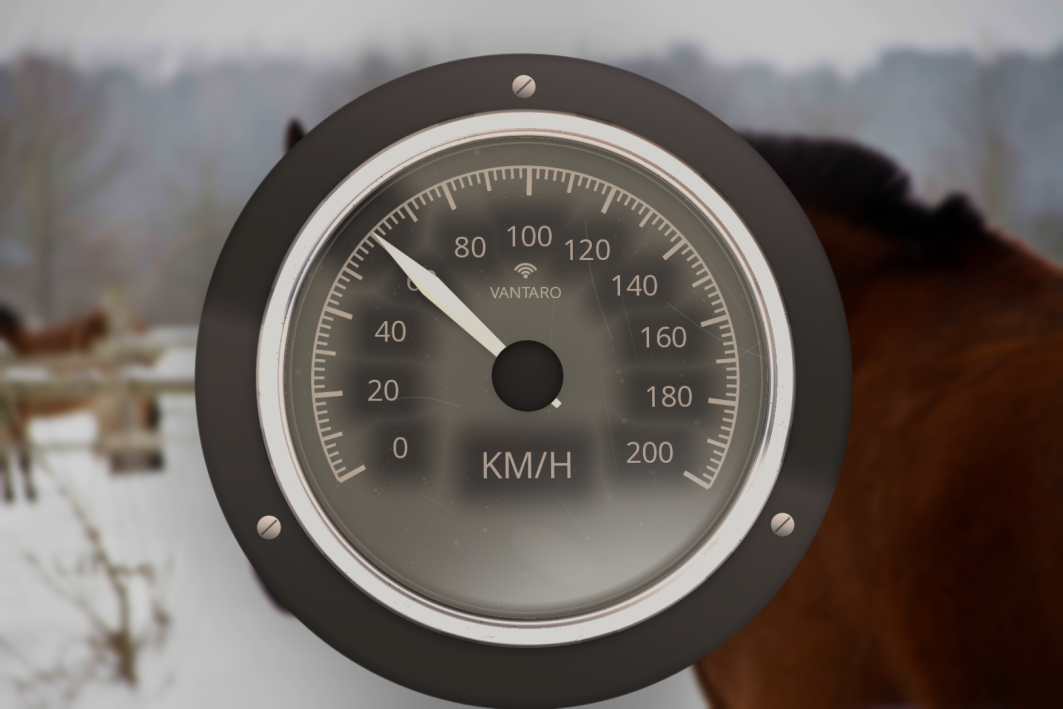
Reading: 60 km/h
